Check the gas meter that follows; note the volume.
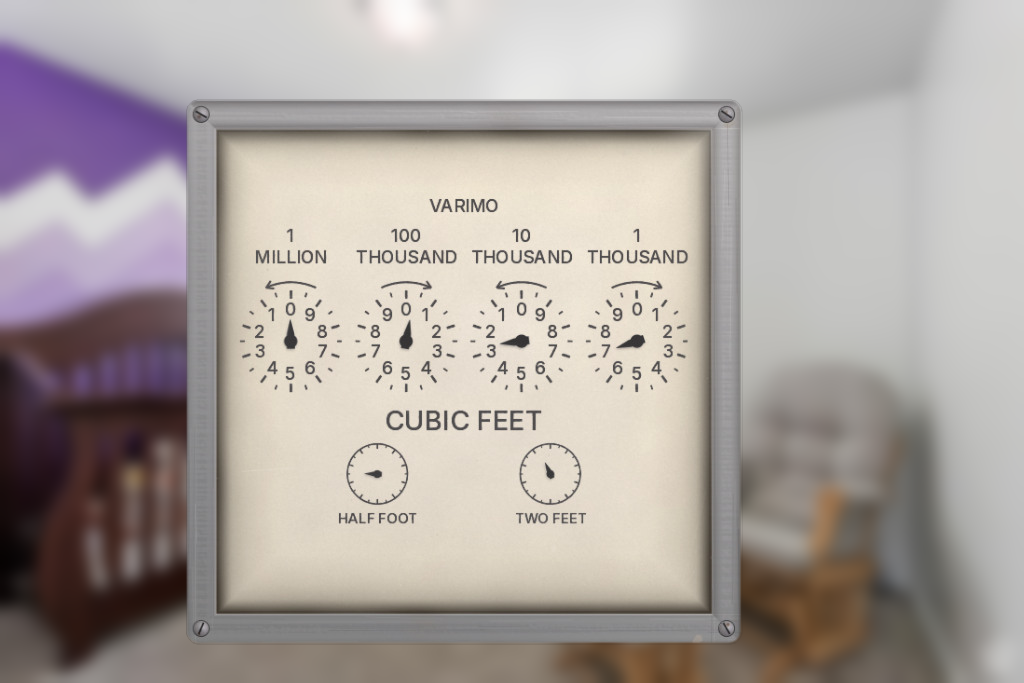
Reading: 2700 ft³
